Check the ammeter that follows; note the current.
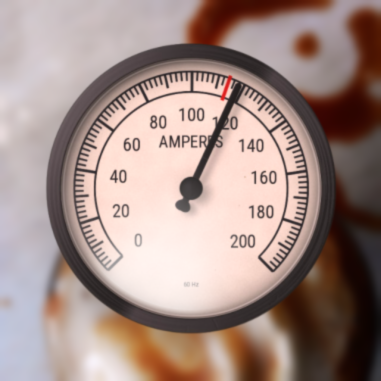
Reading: 118 A
